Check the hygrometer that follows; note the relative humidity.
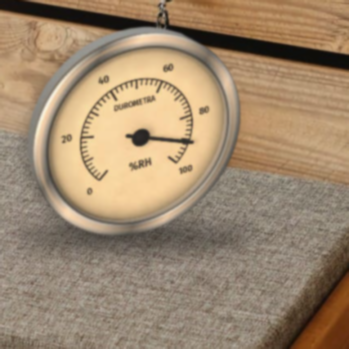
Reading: 90 %
